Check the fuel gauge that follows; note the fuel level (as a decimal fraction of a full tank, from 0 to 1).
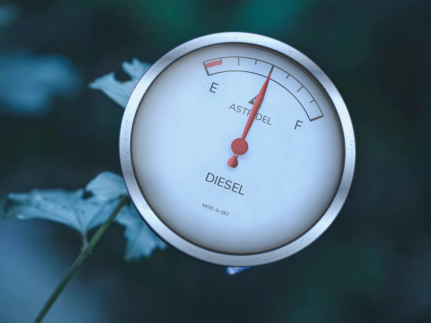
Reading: 0.5
